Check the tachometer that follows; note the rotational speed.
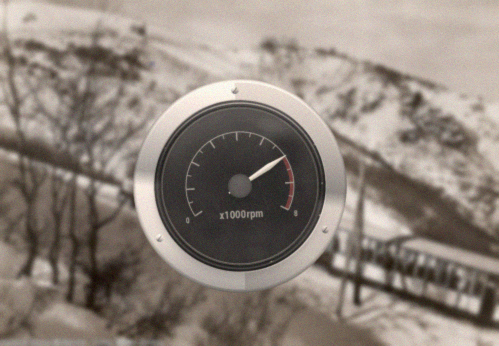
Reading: 6000 rpm
